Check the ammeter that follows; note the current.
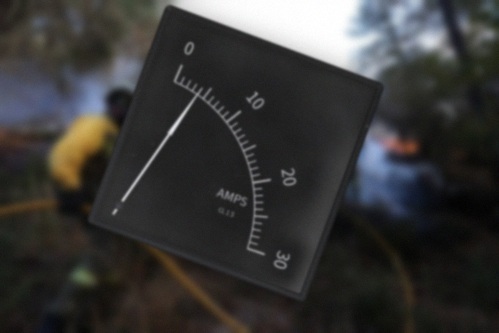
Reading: 4 A
